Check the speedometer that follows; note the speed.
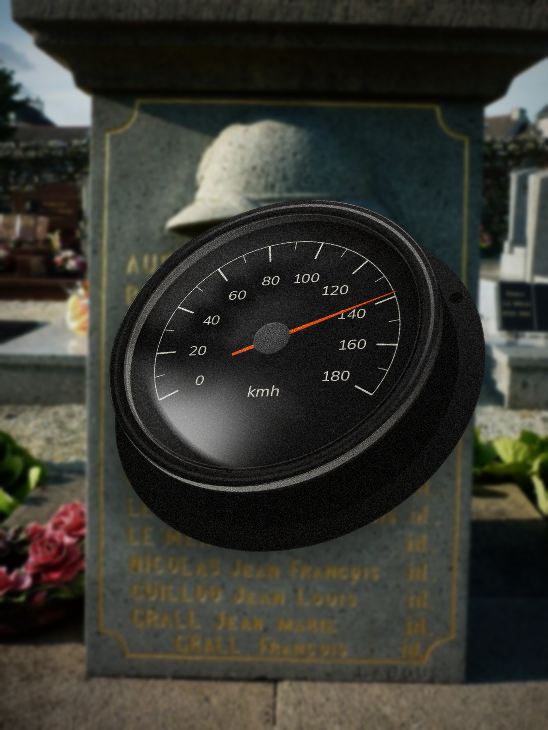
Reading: 140 km/h
